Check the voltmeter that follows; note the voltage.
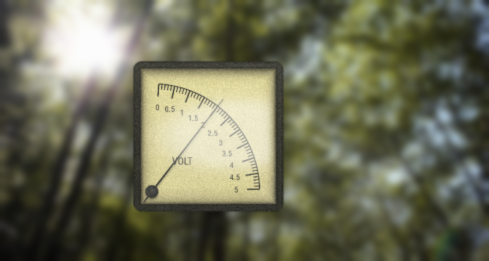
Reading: 2 V
